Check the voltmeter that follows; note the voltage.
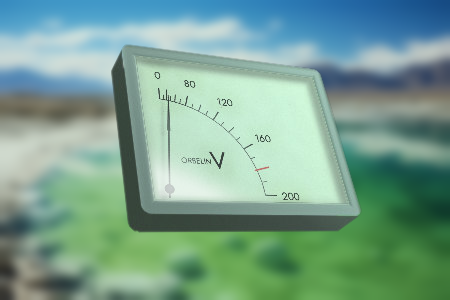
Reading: 40 V
